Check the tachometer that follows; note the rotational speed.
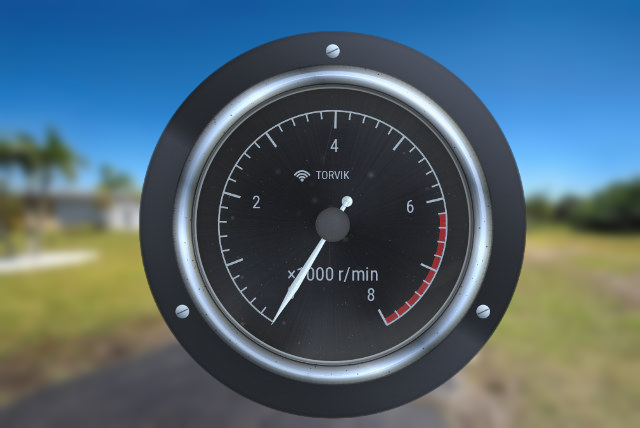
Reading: 0 rpm
